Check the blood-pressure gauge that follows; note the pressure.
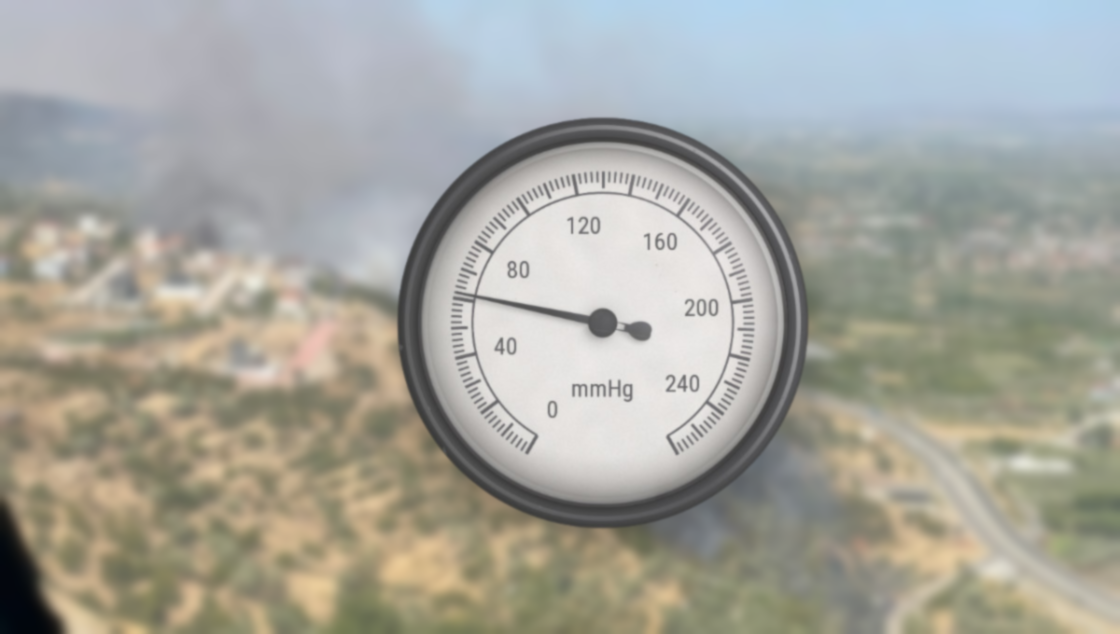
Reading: 62 mmHg
